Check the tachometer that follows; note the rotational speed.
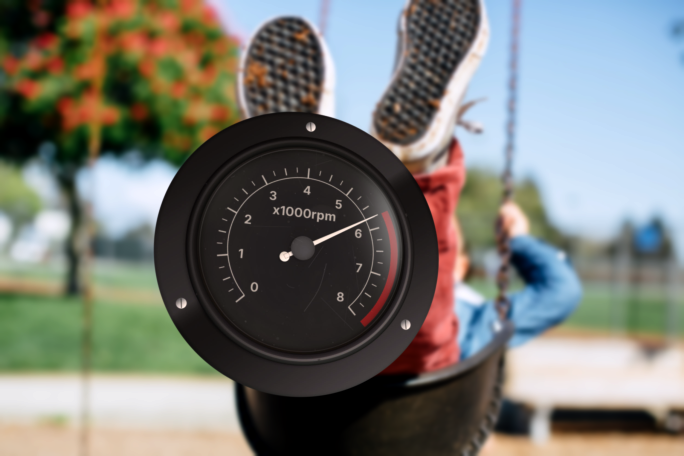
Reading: 5750 rpm
